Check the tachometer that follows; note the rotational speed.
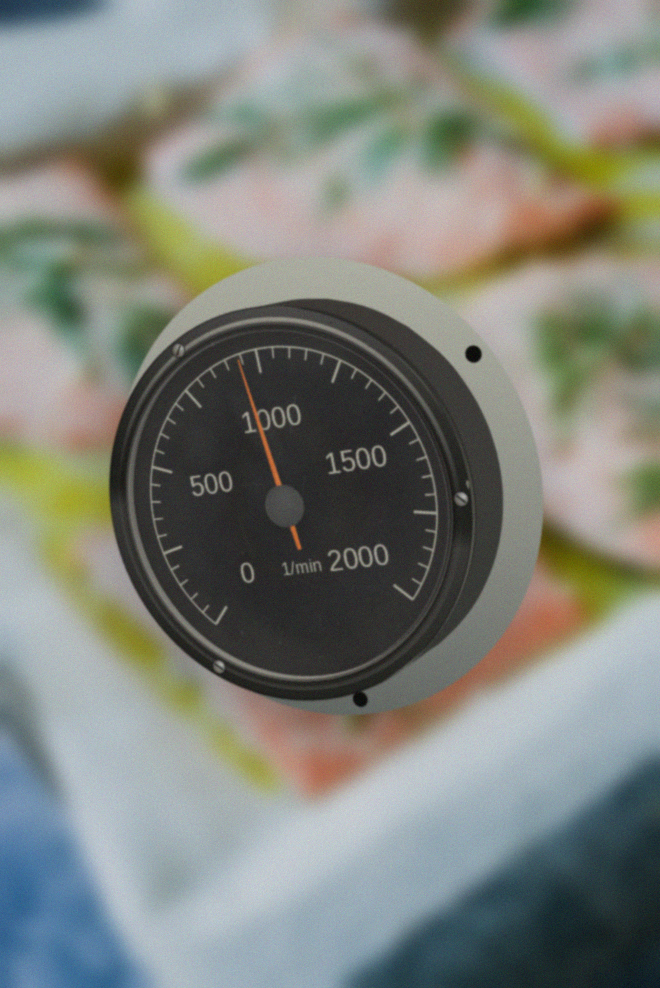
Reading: 950 rpm
